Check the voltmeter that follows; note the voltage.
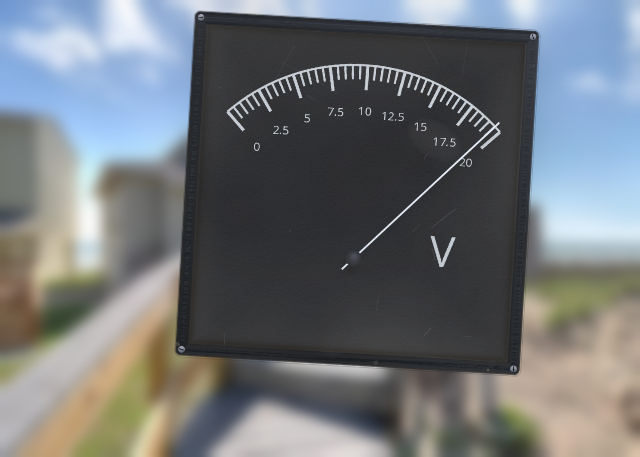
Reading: 19.5 V
